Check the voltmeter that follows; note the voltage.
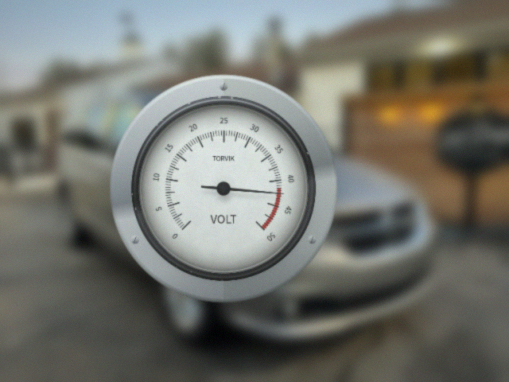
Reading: 42.5 V
